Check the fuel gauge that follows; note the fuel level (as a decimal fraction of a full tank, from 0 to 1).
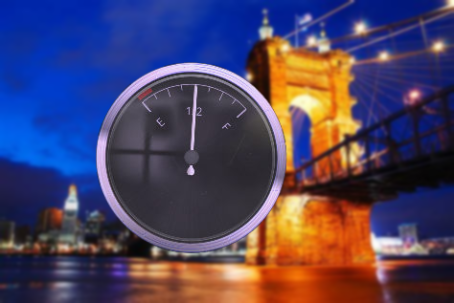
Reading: 0.5
